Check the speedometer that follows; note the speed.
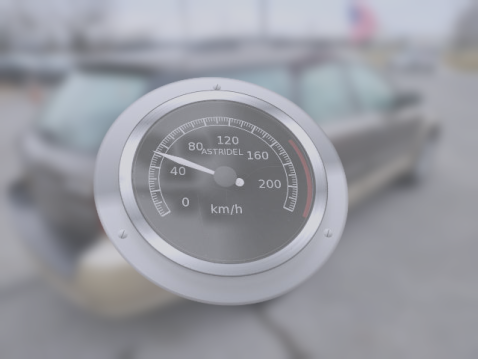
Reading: 50 km/h
